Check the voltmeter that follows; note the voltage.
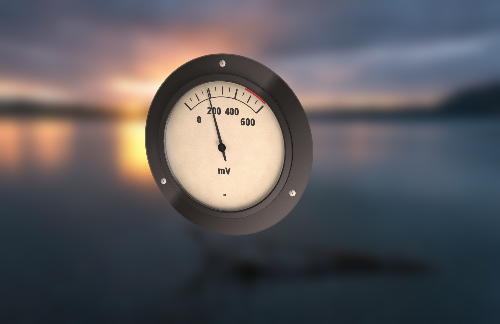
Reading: 200 mV
